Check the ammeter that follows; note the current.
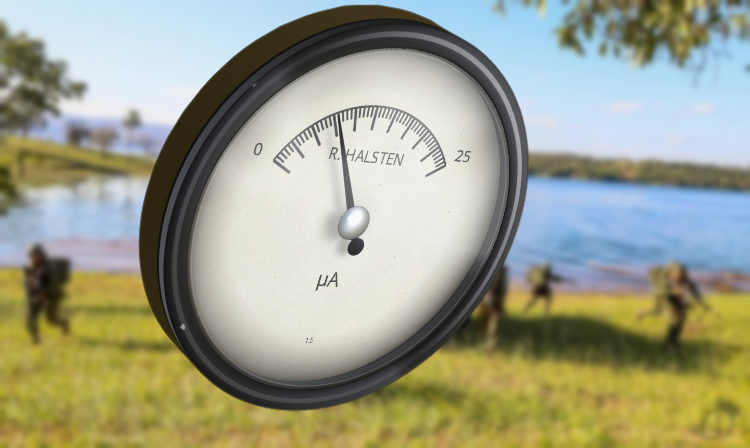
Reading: 7.5 µA
